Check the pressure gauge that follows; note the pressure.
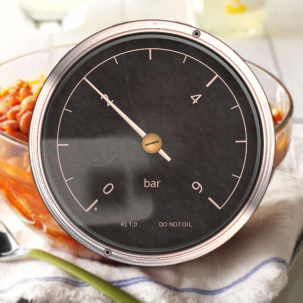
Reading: 2 bar
